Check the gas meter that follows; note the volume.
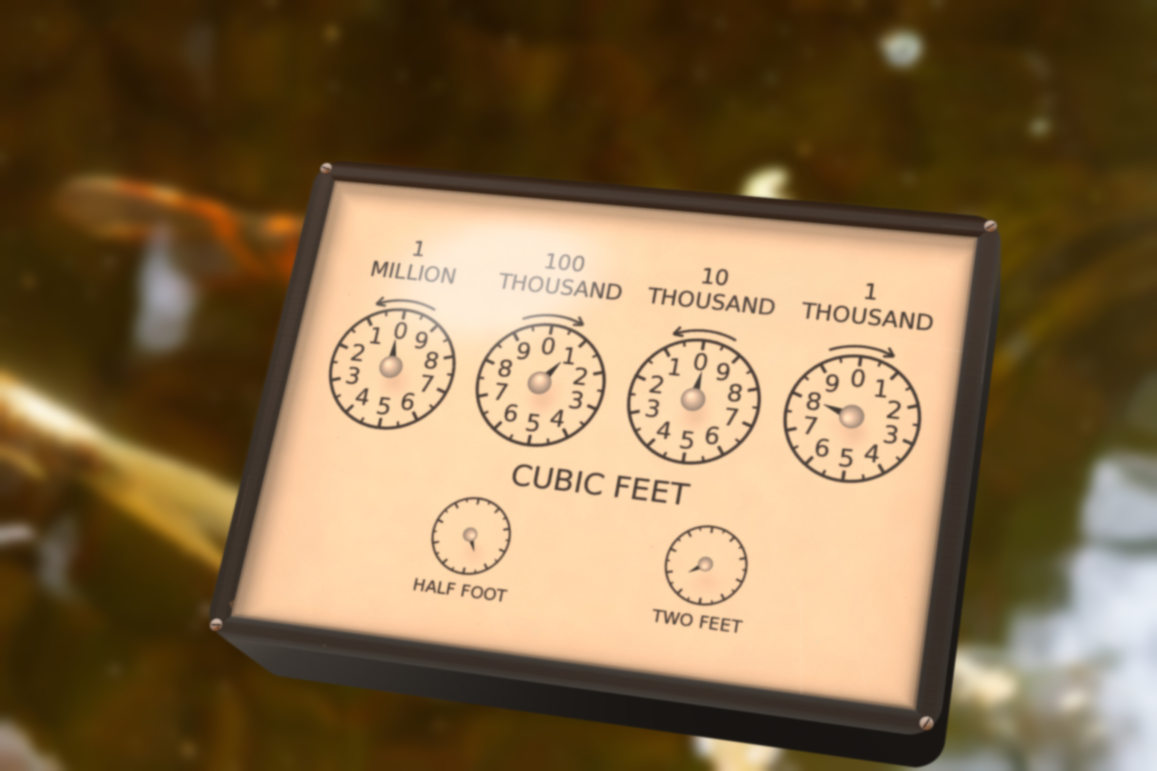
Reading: 9800 ft³
